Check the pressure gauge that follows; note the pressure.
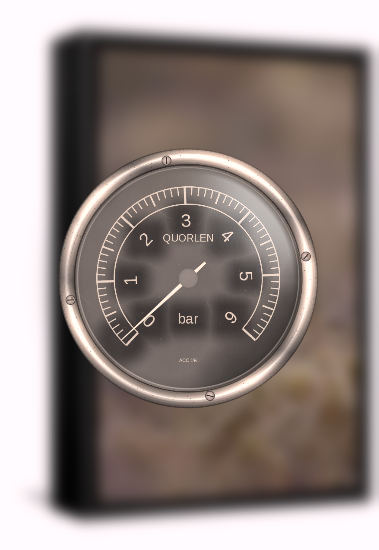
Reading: 0.1 bar
